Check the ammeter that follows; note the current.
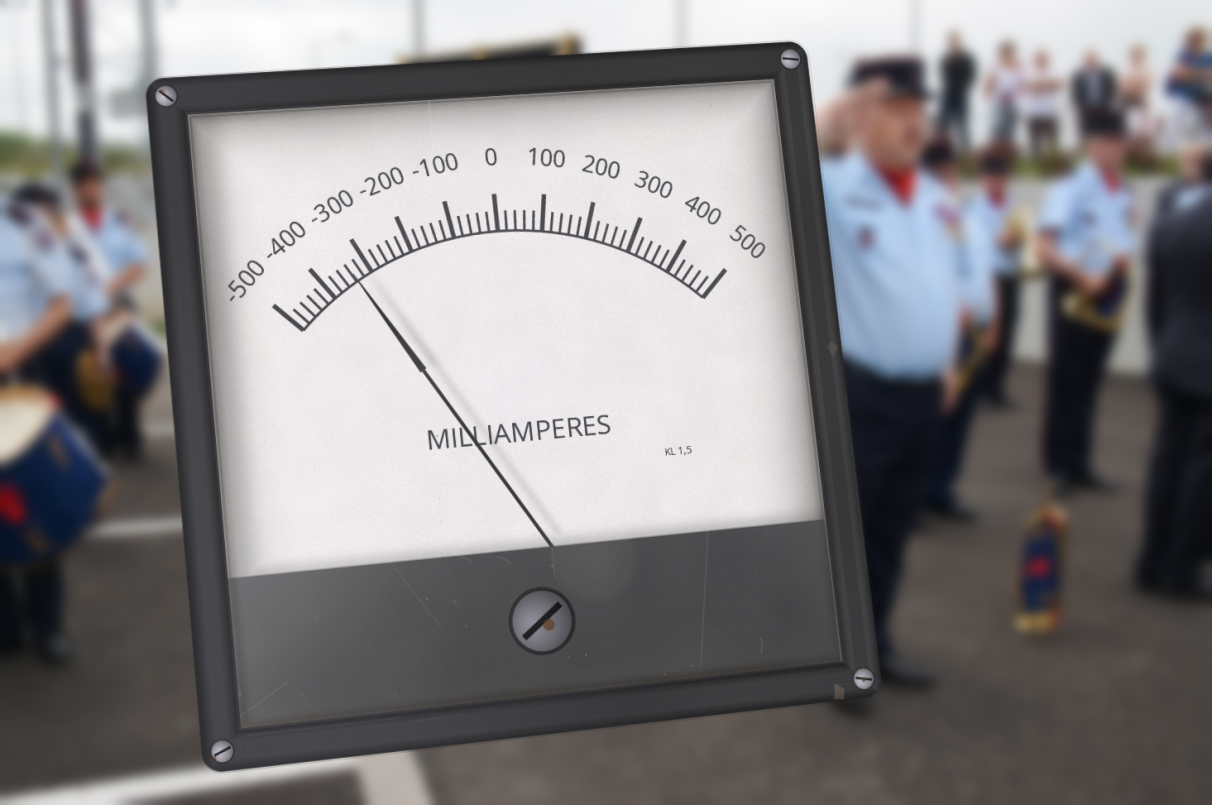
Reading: -340 mA
